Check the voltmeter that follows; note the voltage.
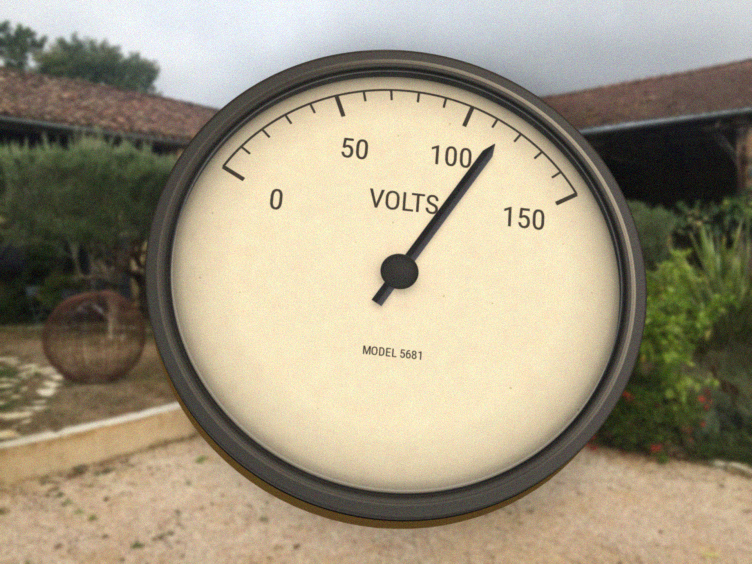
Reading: 115 V
